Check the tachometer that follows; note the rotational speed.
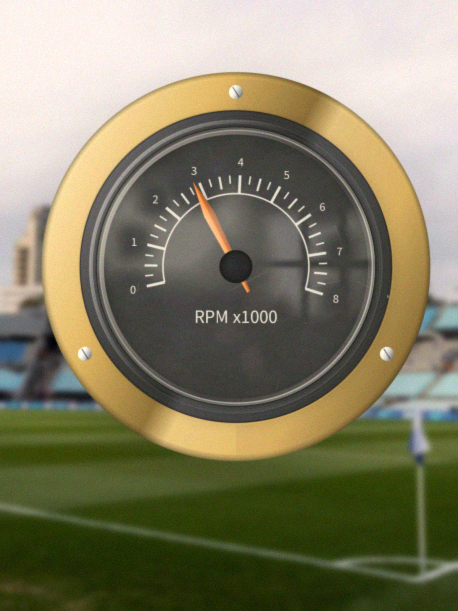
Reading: 2875 rpm
